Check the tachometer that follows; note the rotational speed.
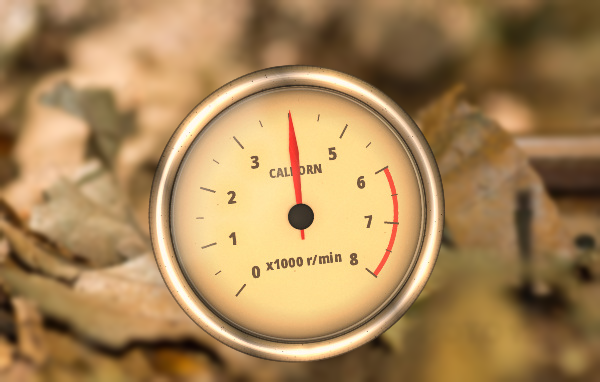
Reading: 4000 rpm
